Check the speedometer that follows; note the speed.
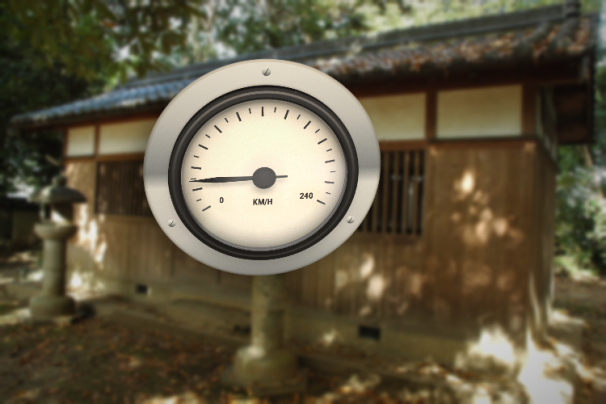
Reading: 30 km/h
